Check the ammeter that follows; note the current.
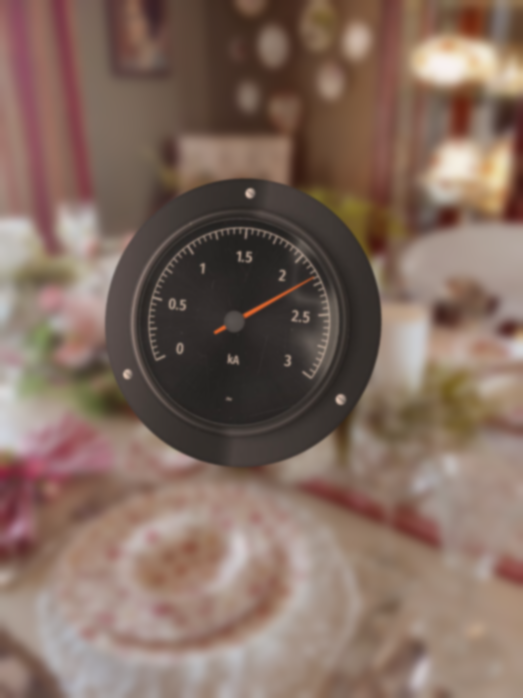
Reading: 2.2 kA
